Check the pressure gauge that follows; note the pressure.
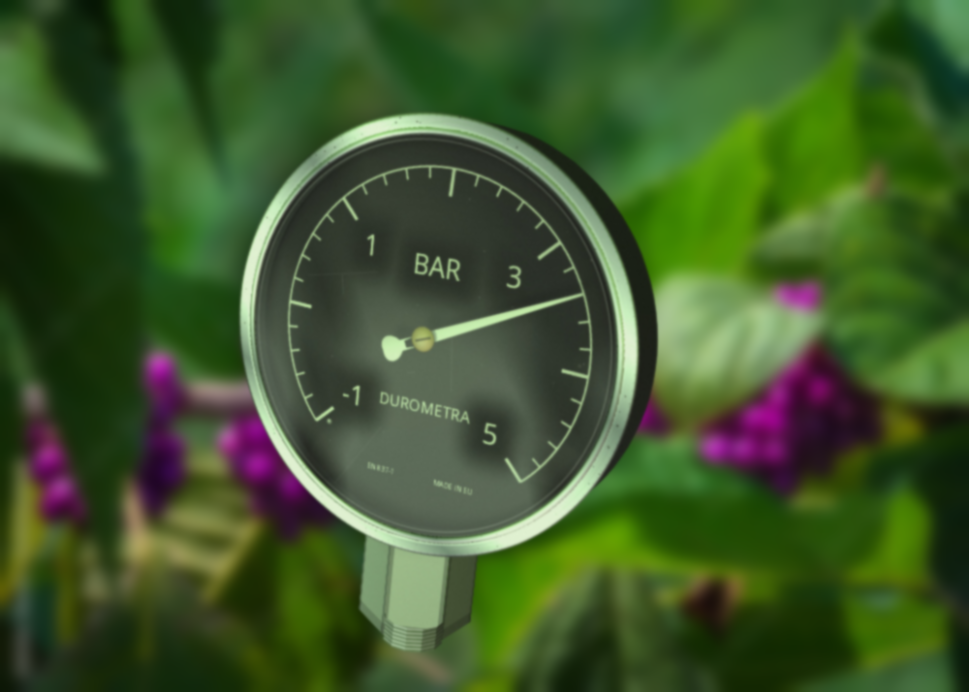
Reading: 3.4 bar
